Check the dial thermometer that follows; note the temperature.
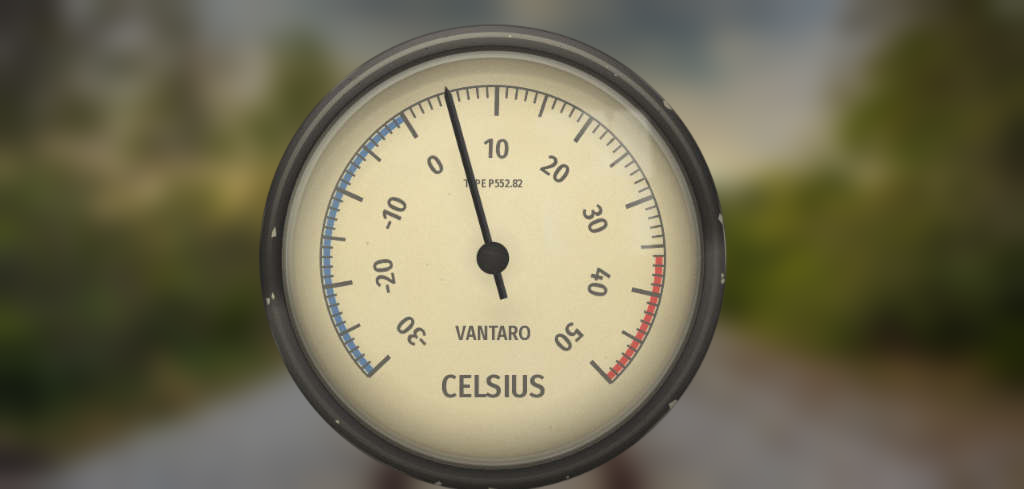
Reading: 5 °C
